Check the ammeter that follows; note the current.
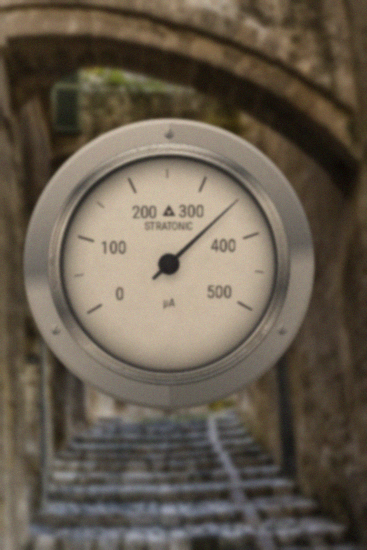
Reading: 350 µA
